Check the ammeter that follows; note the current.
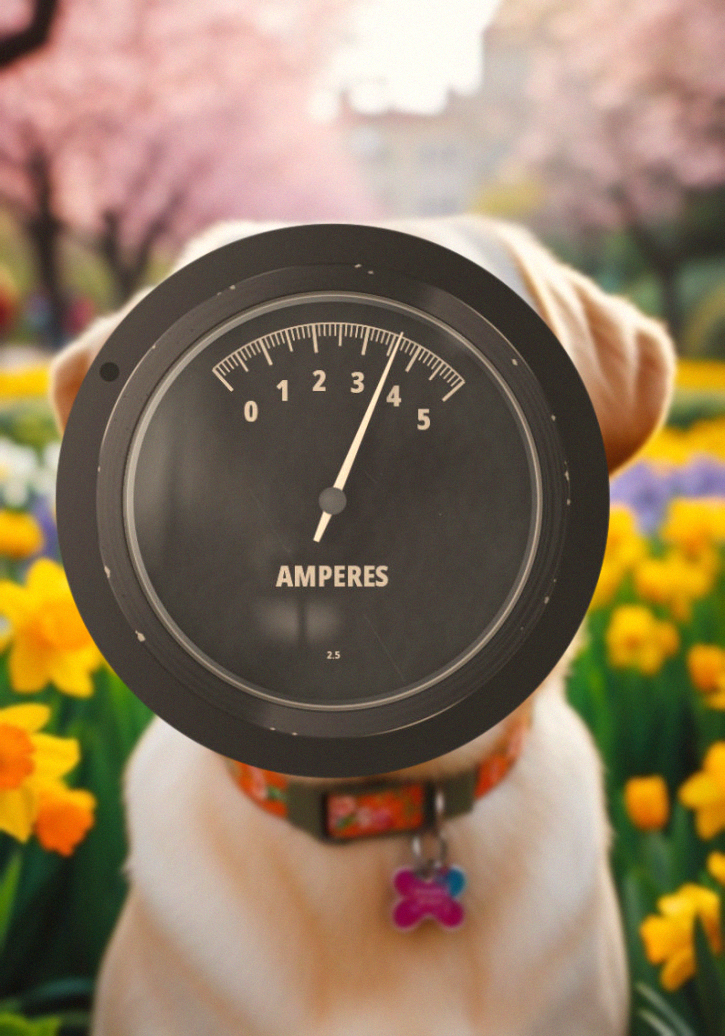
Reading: 3.6 A
